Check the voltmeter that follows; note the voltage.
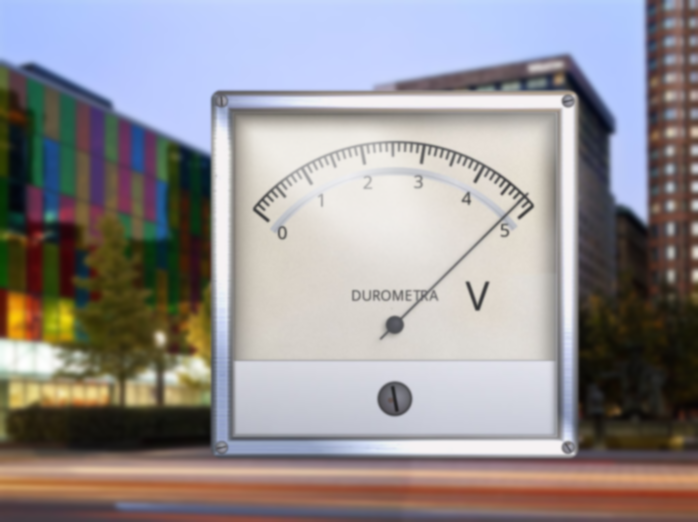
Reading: 4.8 V
